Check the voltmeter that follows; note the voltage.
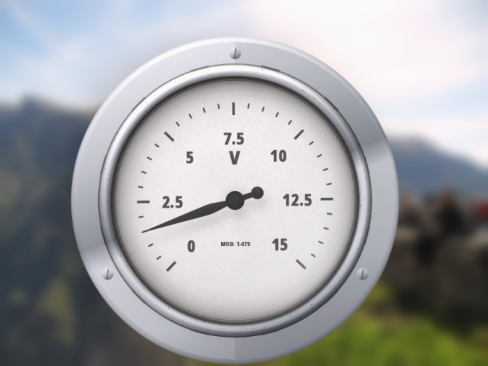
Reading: 1.5 V
